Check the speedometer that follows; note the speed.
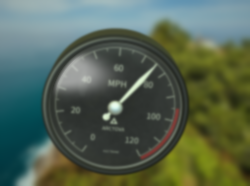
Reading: 75 mph
